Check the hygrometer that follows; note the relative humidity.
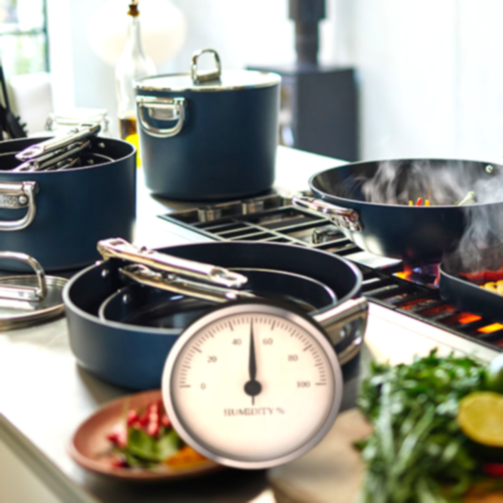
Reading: 50 %
